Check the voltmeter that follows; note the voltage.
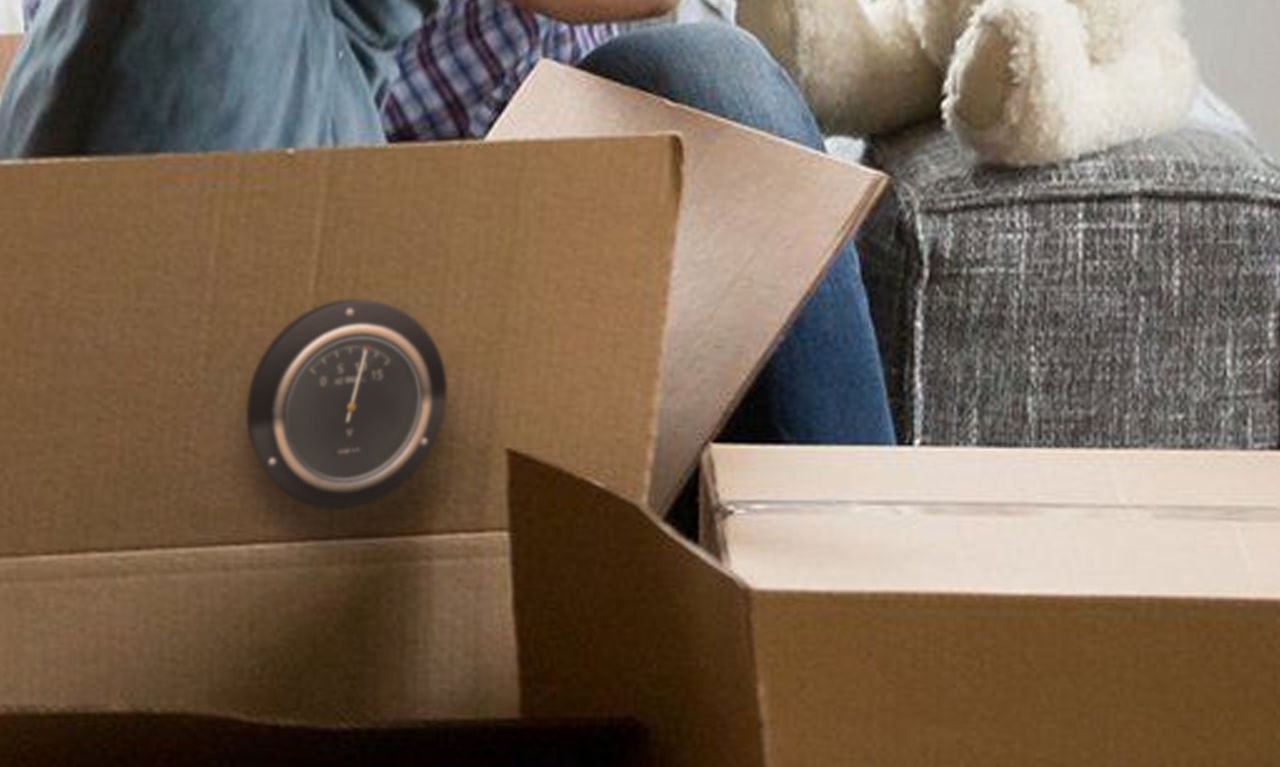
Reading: 10 V
